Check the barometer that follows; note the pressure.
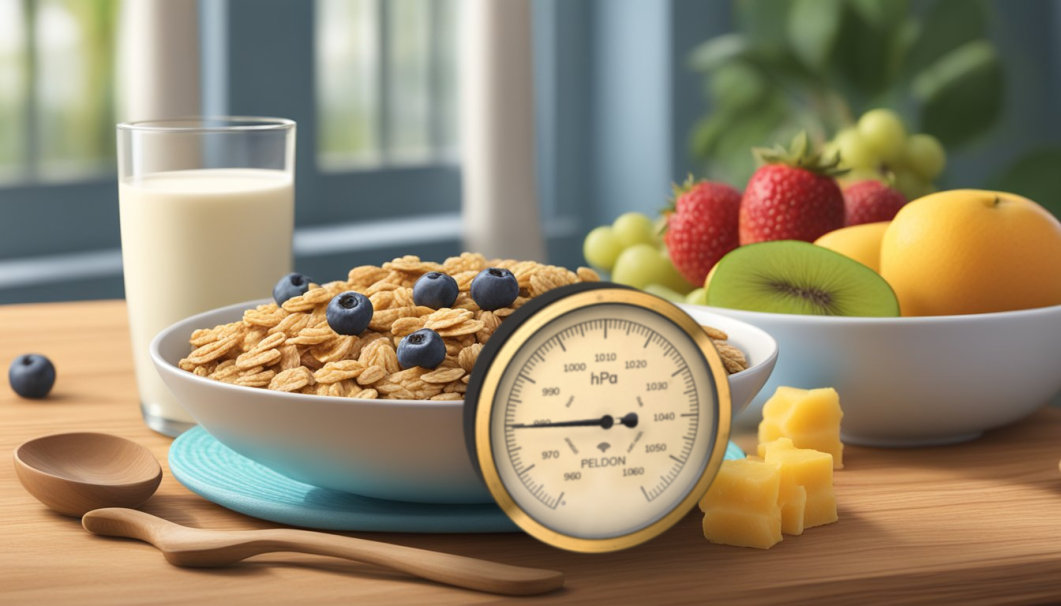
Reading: 980 hPa
